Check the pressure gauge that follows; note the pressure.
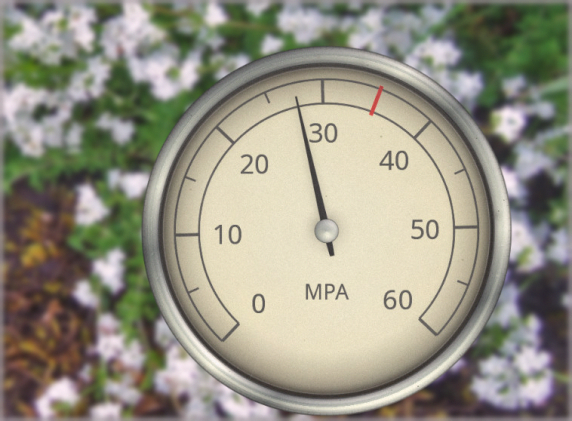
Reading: 27.5 MPa
